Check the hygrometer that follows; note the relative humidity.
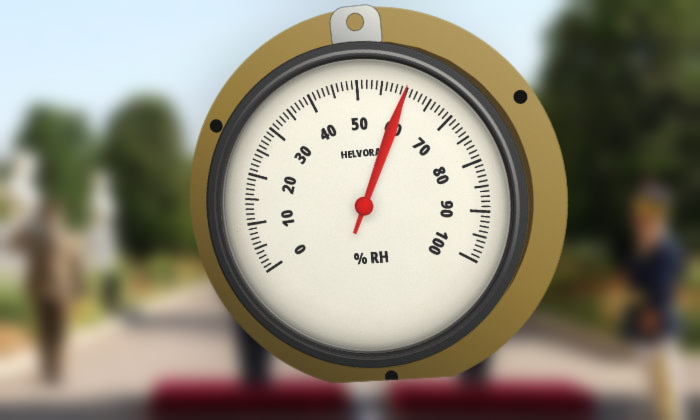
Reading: 60 %
